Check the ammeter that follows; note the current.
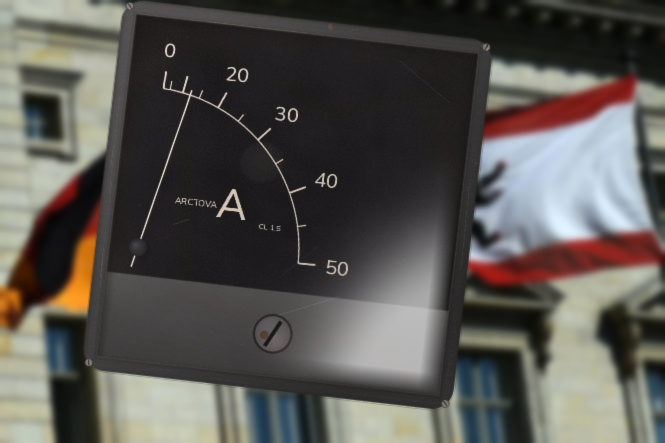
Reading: 12.5 A
